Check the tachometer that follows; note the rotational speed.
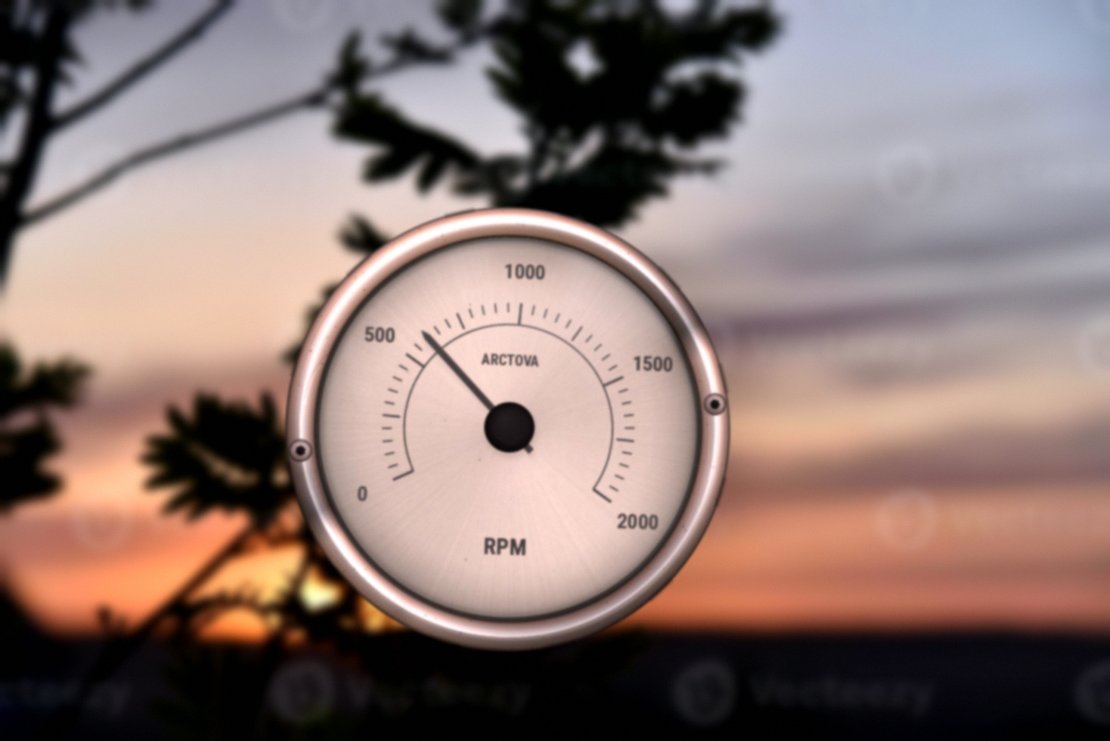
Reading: 600 rpm
